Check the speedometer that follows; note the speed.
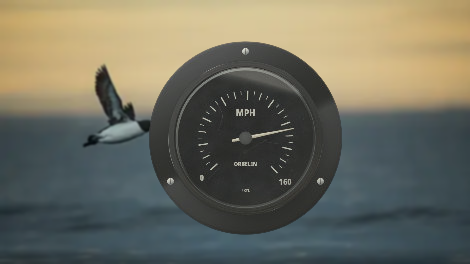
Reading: 125 mph
